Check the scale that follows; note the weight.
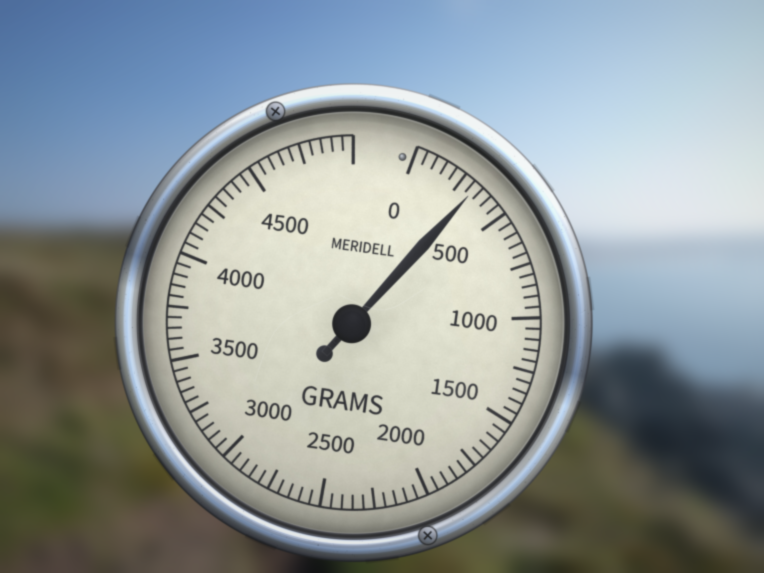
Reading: 325 g
